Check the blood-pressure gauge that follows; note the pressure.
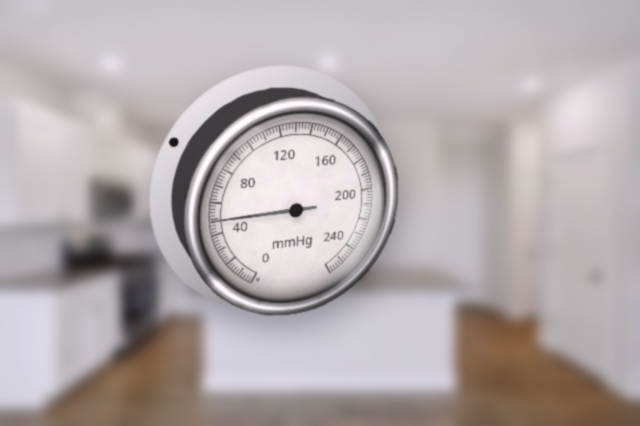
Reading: 50 mmHg
